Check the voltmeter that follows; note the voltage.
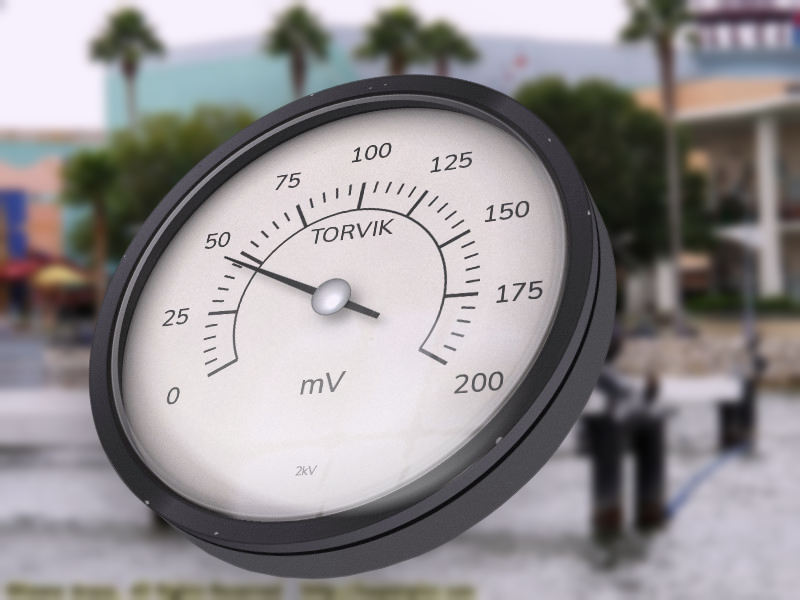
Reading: 45 mV
